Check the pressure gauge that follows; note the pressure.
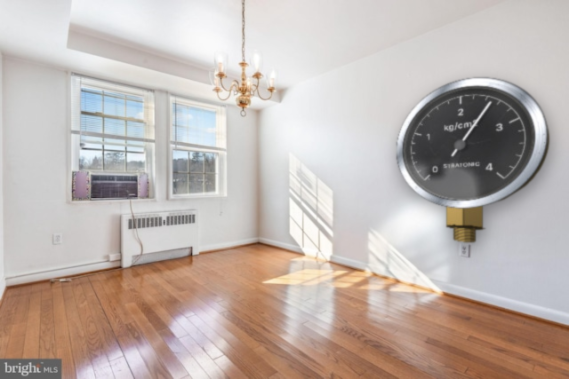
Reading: 2.5 kg/cm²
